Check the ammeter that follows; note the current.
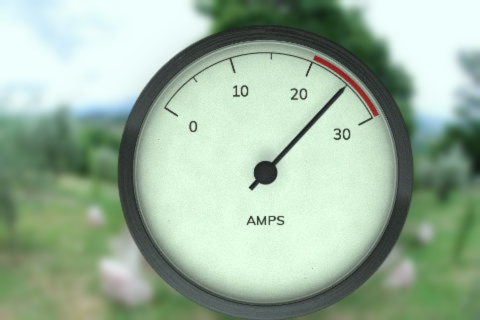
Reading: 25 A
